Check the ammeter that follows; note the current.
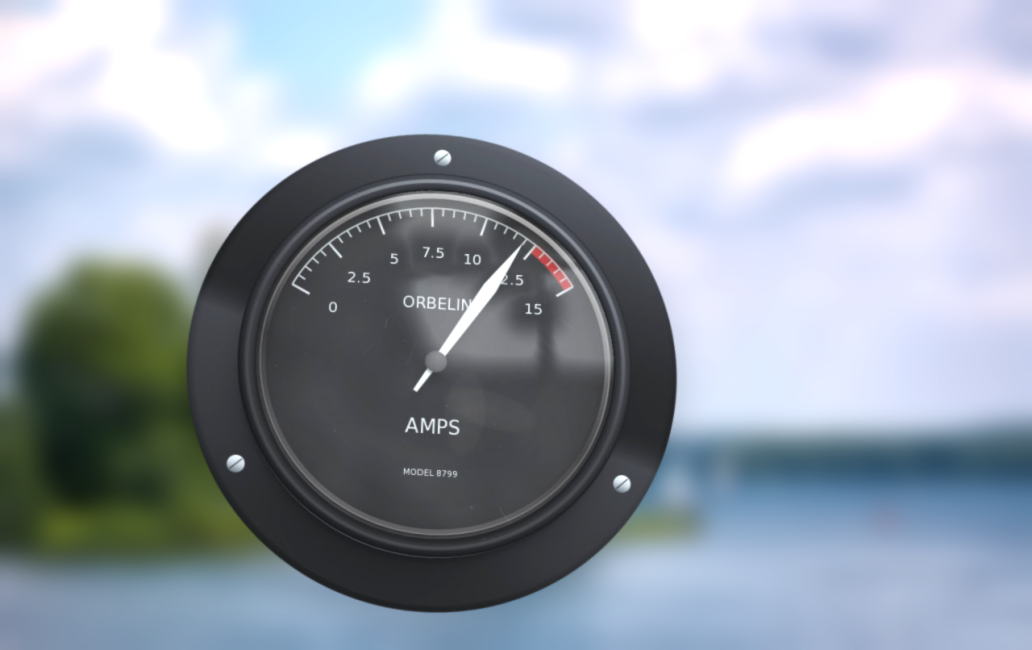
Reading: 12 A
